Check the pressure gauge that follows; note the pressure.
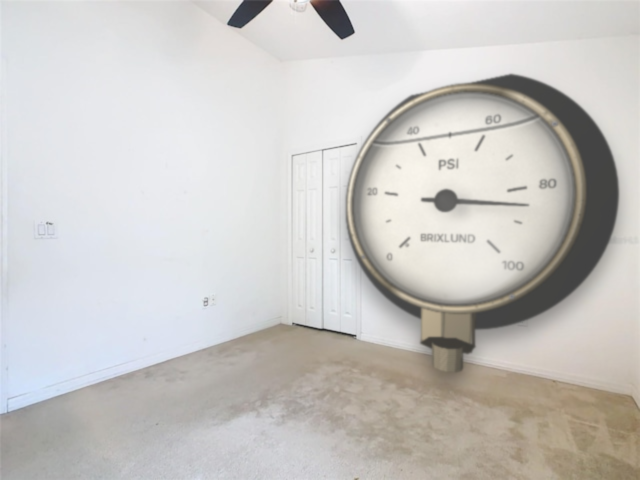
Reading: 85 psi
